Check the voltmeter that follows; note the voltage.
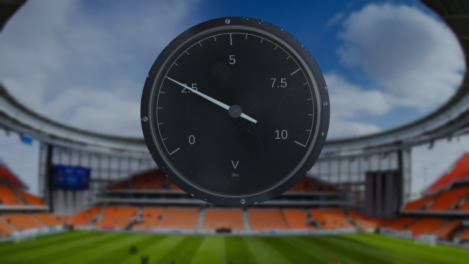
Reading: 2.5 V
